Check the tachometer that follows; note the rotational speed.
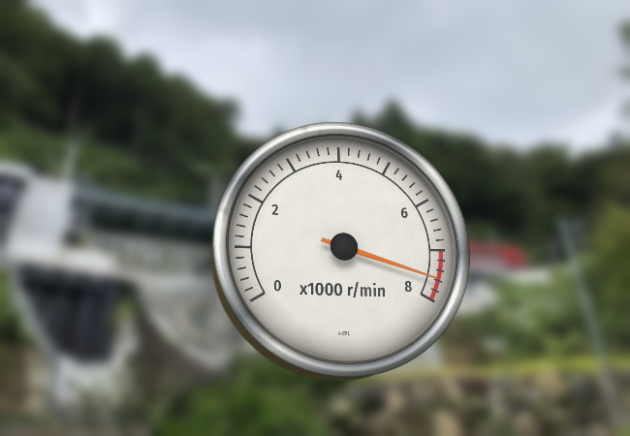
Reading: 7600 rpm
